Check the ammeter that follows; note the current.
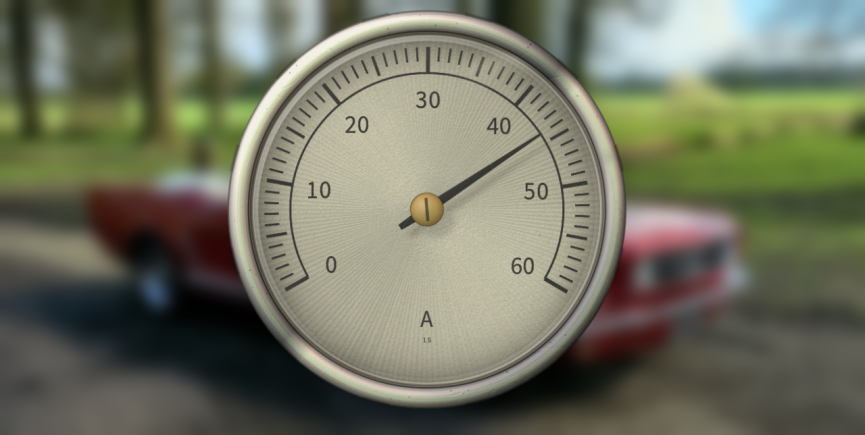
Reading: 44 A
